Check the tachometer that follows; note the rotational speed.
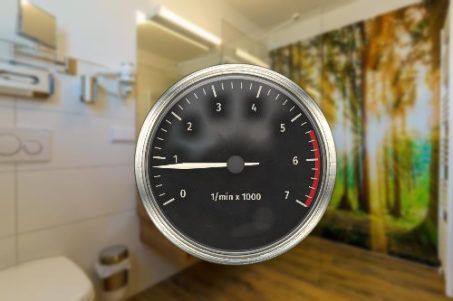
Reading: 800 rpm
